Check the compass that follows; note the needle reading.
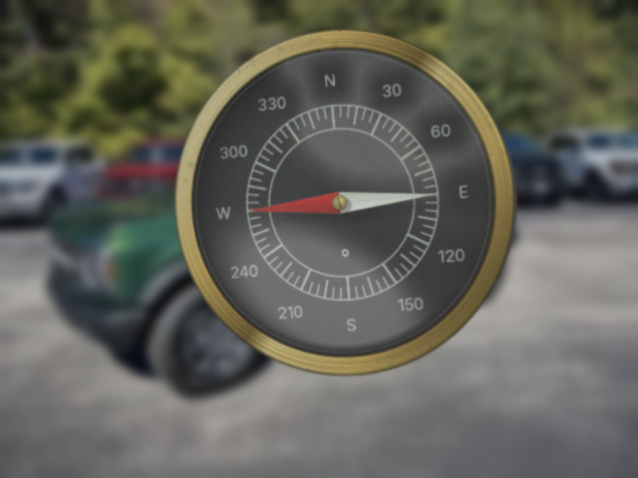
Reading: 270 °
